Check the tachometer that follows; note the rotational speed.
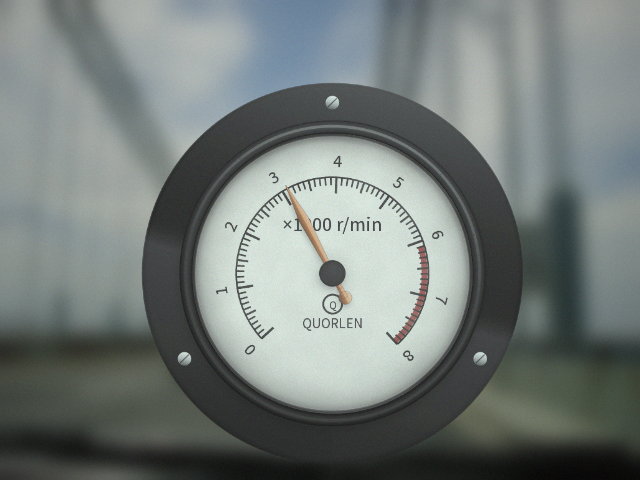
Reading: 3100 rpm
